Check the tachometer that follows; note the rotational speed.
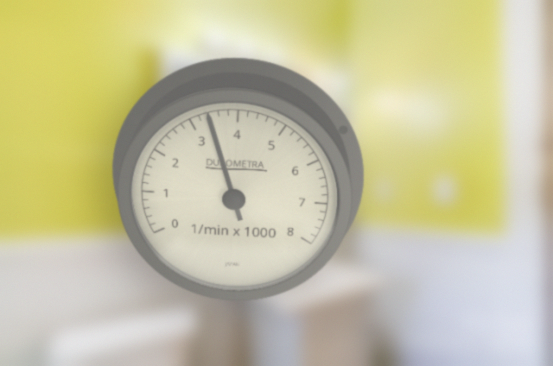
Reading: 3400 rpm
